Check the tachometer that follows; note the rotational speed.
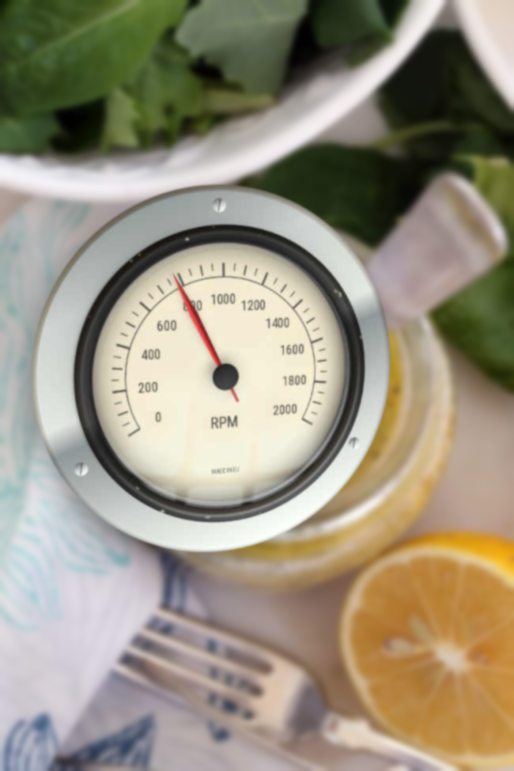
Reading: 775 rpm
